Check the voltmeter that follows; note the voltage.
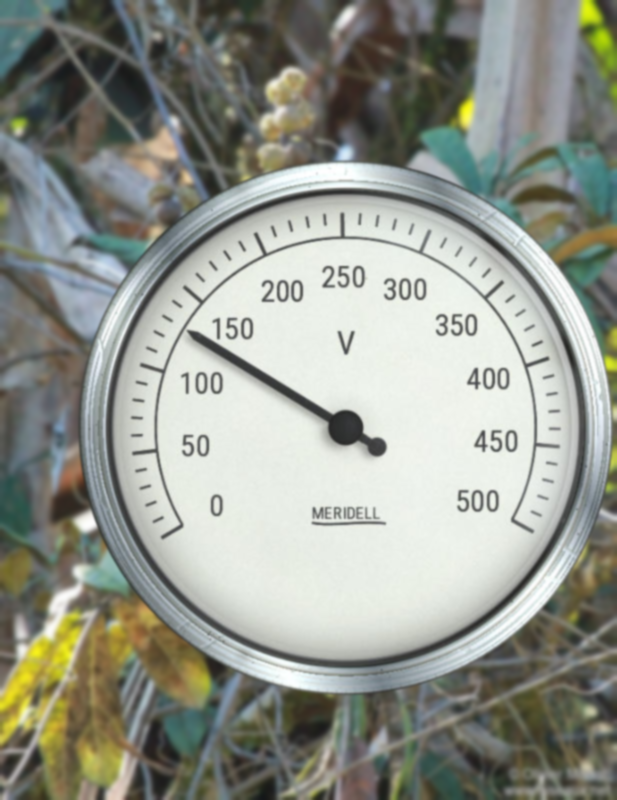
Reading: 130 V
